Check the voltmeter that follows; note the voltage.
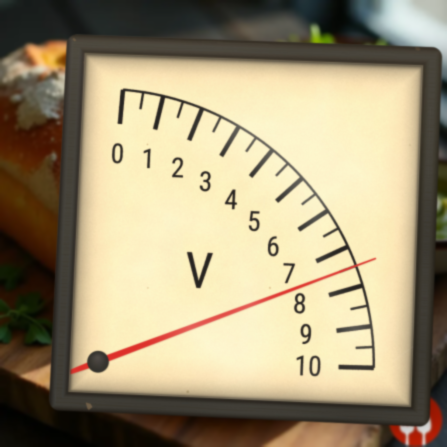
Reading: 7.5 V
